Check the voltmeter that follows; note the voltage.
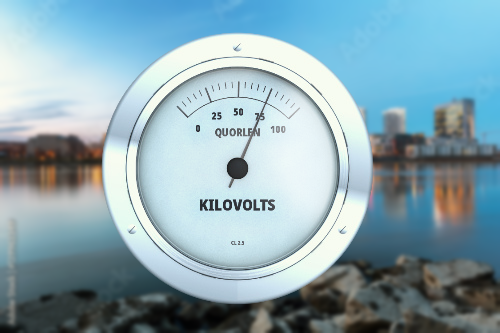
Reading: 75 kV
